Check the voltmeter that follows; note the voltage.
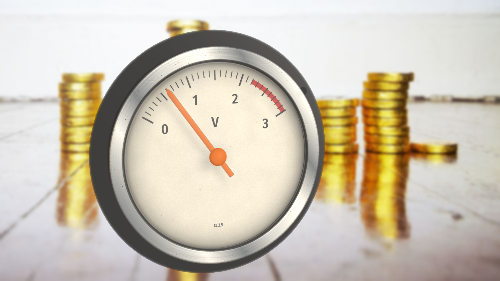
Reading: 0.6 V
